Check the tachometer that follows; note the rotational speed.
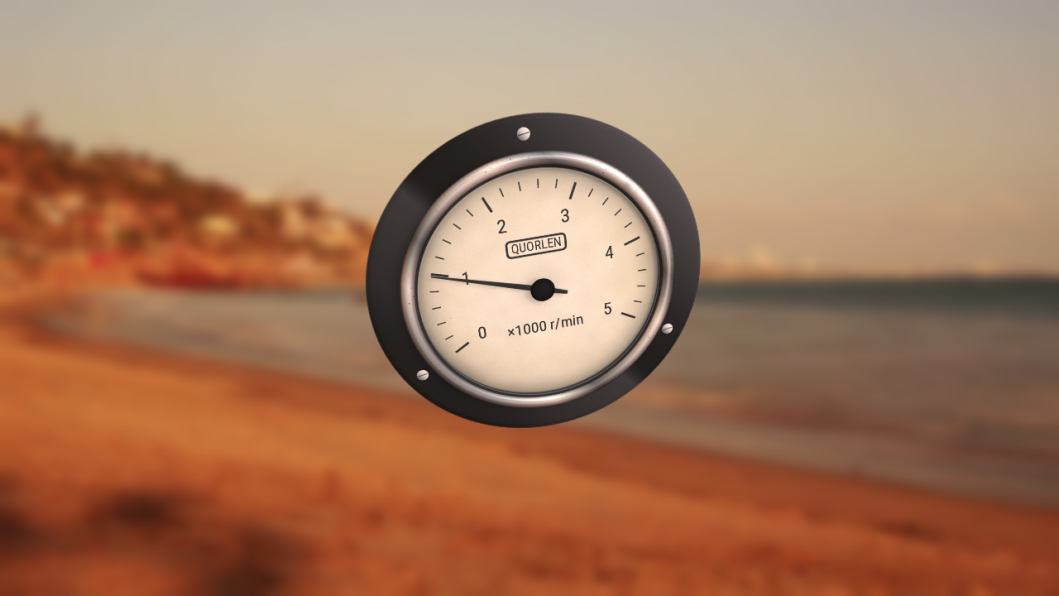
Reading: 1000 rpm
